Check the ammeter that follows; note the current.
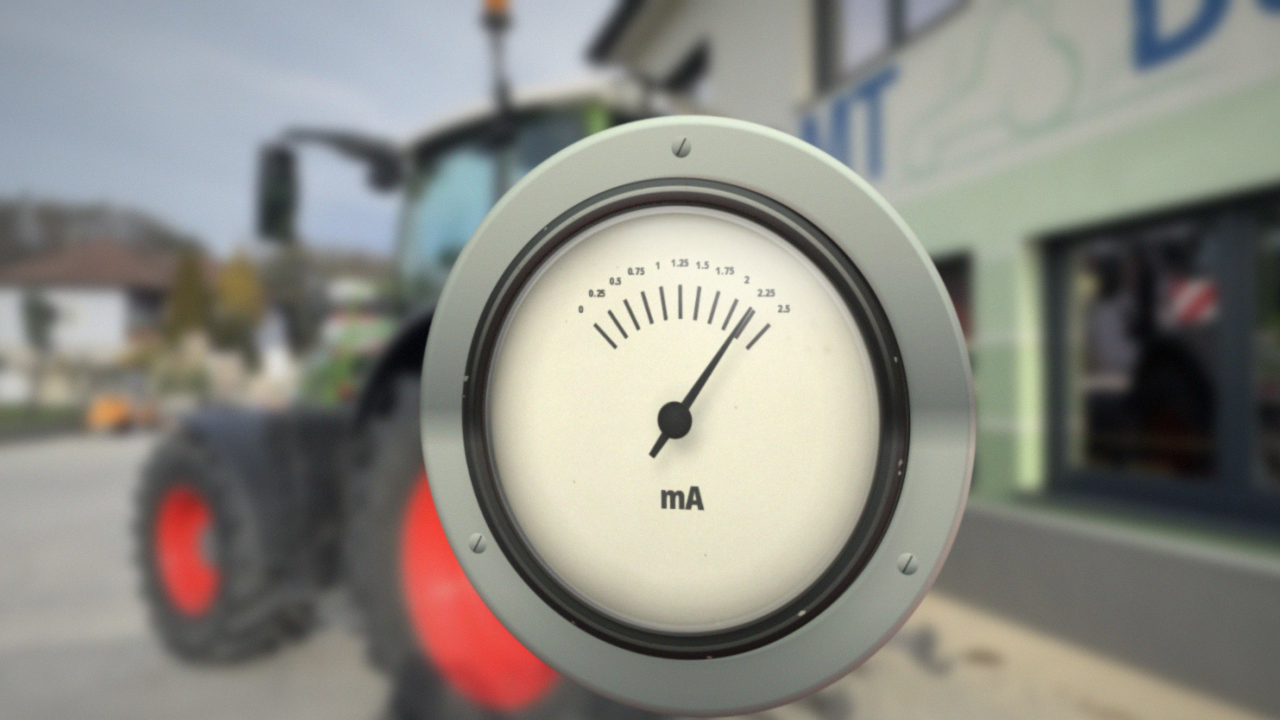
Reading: 2.25 mA
